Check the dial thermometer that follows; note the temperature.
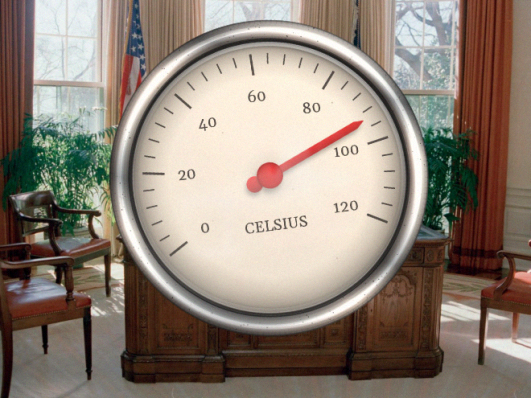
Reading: 94 °C
